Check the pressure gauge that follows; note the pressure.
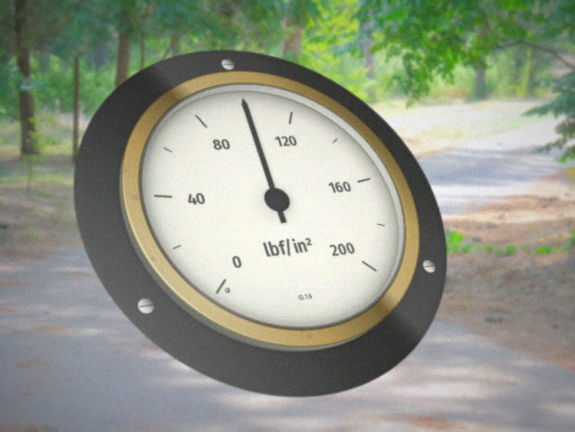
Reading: 100 psi
